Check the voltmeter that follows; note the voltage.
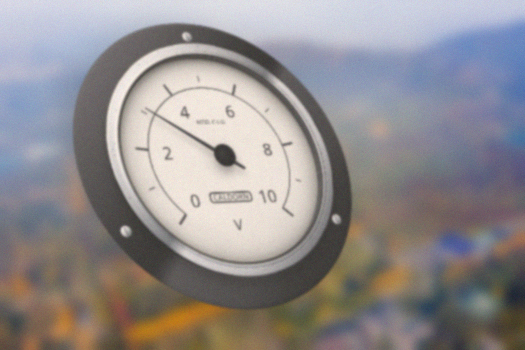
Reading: 3 V
